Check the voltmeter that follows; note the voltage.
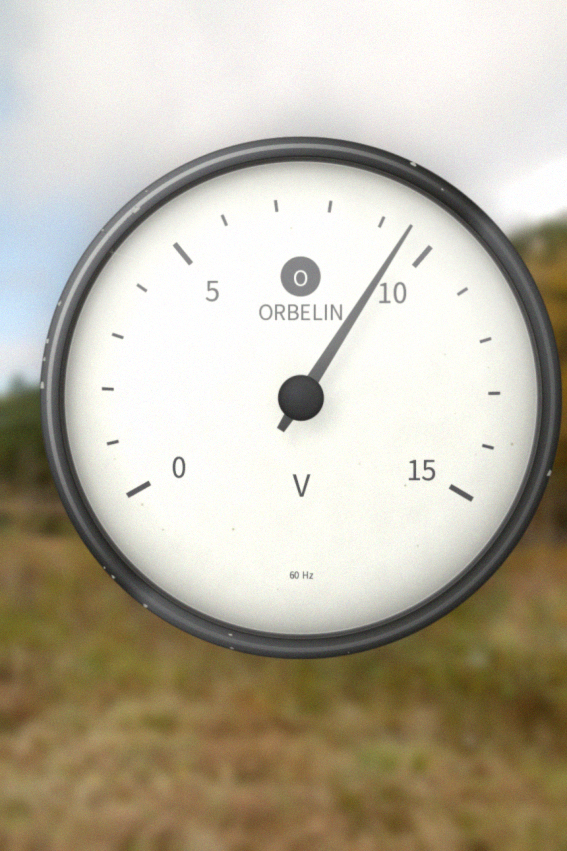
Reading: 9.5 V
